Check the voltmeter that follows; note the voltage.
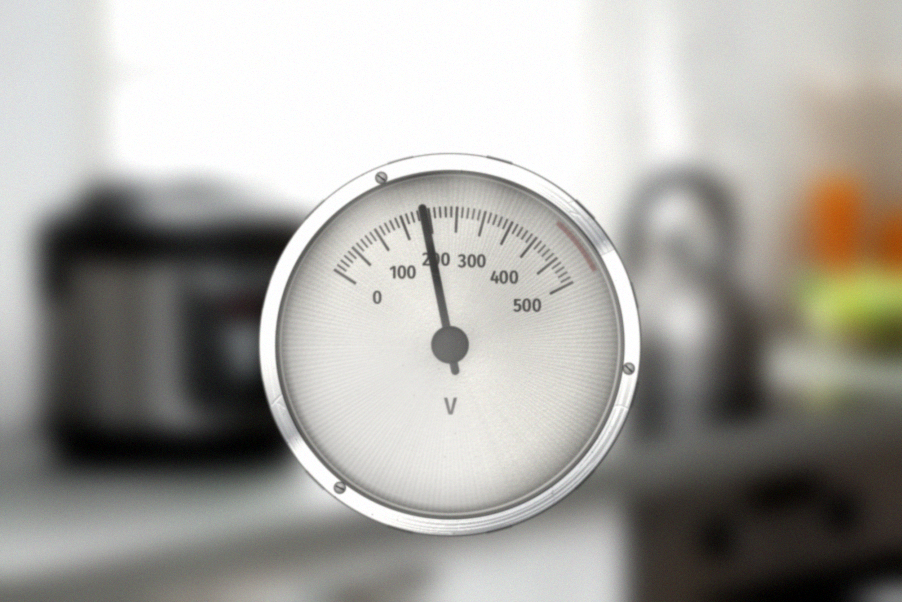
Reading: 190 V
